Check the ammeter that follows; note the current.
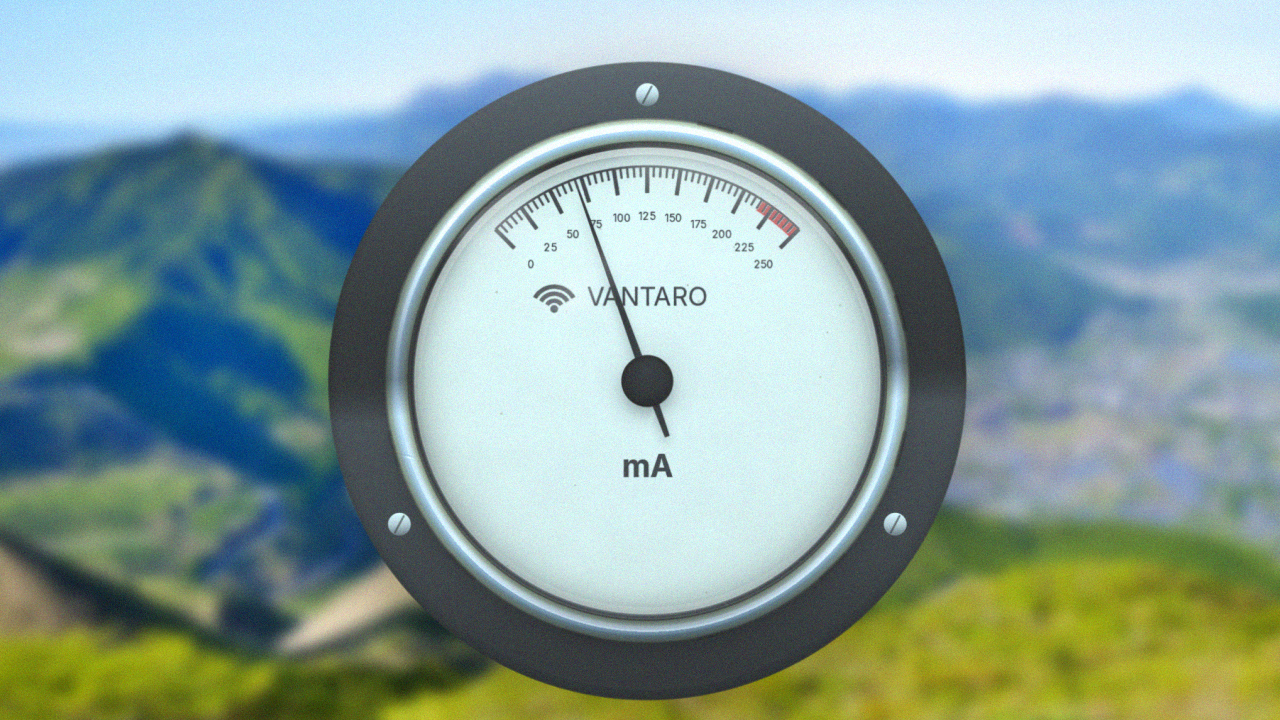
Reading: 70 mA
